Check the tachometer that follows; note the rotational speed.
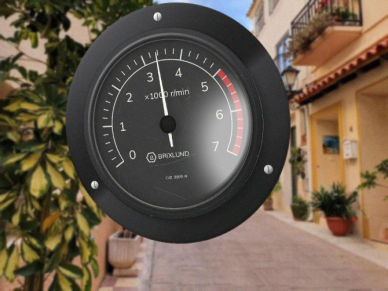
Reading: 3400 rpm
